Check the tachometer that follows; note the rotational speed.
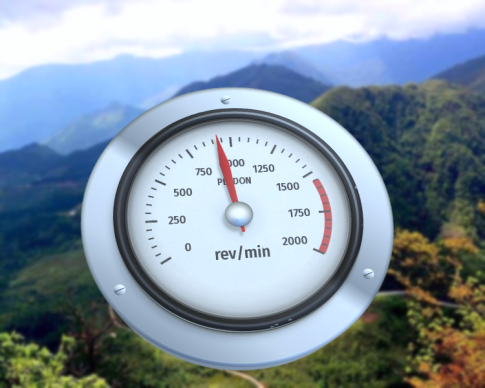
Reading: 925 rpm
